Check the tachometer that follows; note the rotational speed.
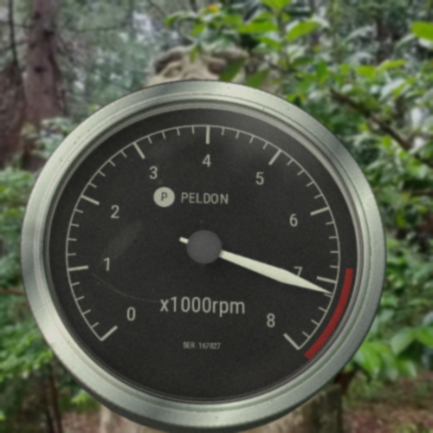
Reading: 7200 rpm
